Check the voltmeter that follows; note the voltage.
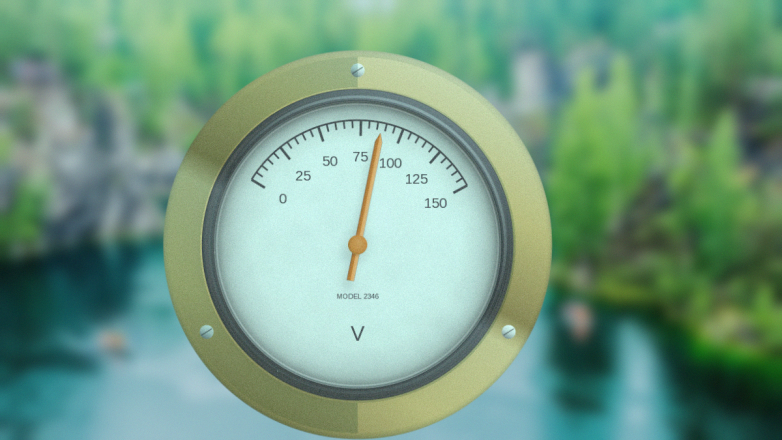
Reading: 87.5 V
